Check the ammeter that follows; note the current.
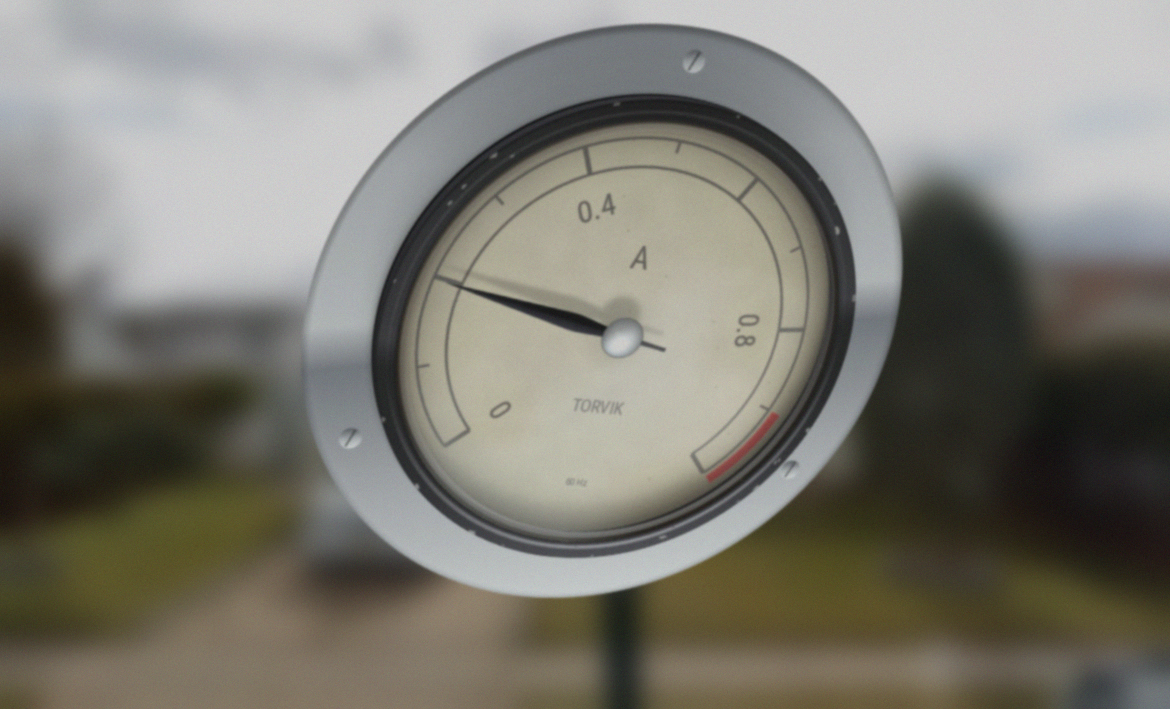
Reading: 0.2 A
